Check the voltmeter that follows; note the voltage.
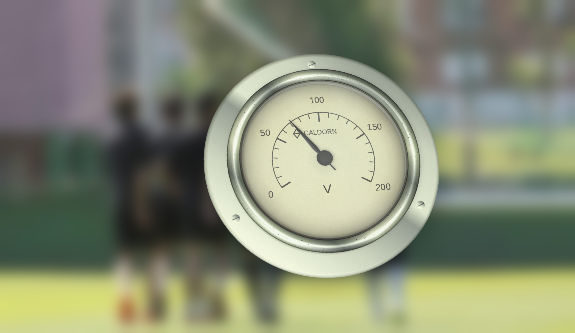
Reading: 70 V
